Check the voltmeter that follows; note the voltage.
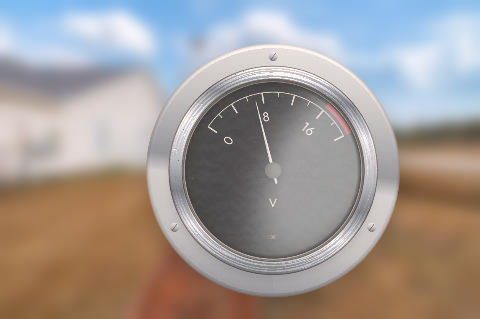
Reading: 7 V
